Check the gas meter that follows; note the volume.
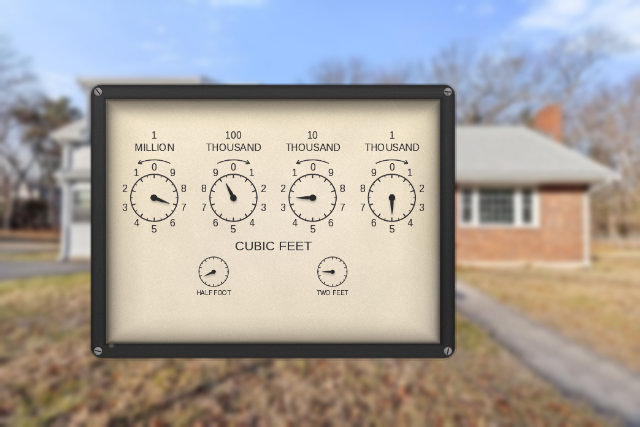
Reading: 692500 ft³
